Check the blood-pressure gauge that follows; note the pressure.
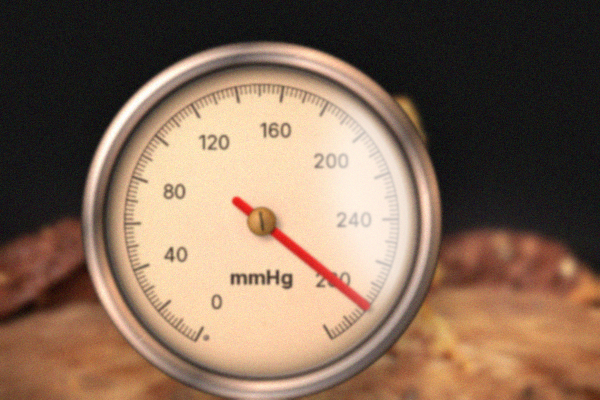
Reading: 280 mmHg
